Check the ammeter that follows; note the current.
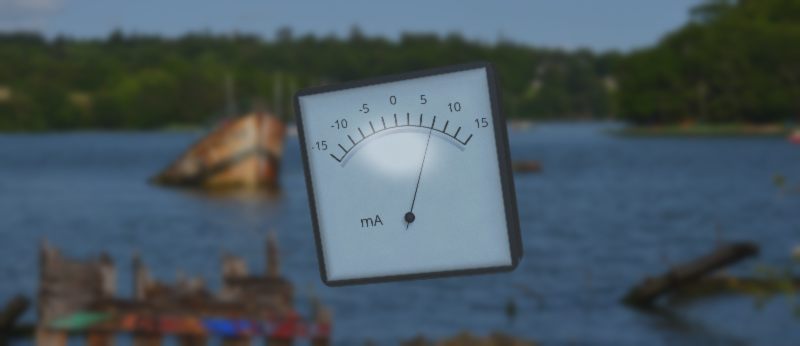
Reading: 7.5 mA
